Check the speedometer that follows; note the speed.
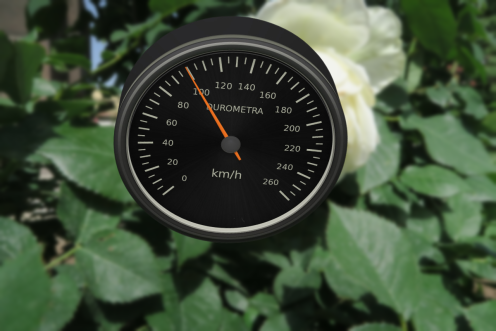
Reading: 100 km/h
